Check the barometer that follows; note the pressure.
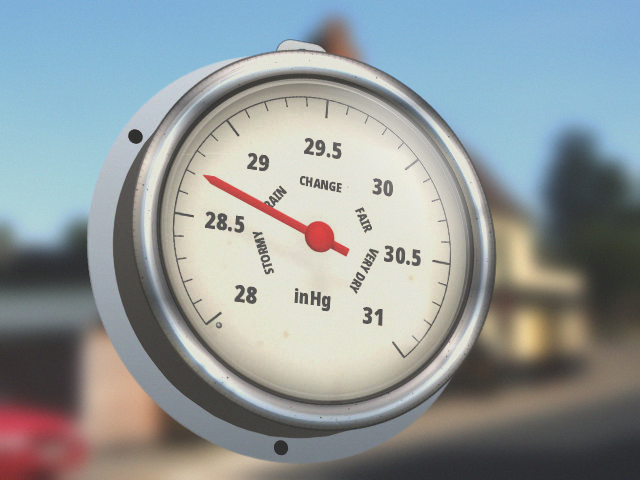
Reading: 28.7 inHg
